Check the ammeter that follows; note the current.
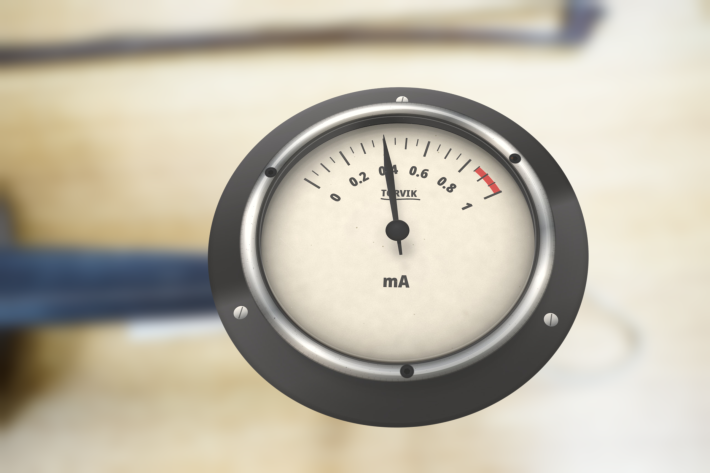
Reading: 0.4 mA
